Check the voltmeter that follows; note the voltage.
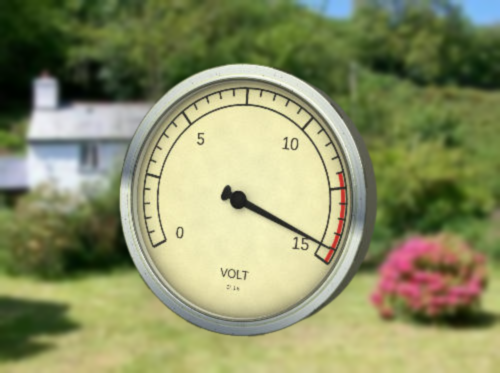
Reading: 14.5 V
